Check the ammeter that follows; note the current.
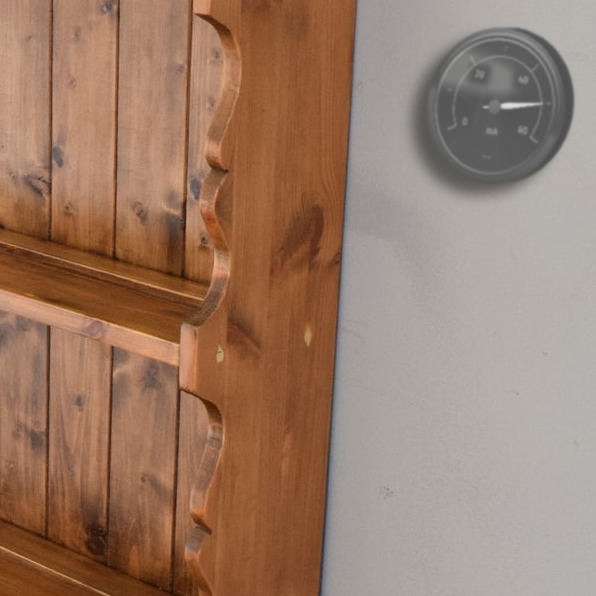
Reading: 50 mA
